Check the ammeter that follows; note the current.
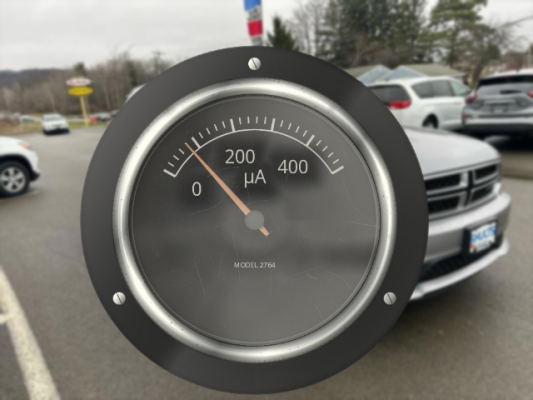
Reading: 80 µA
